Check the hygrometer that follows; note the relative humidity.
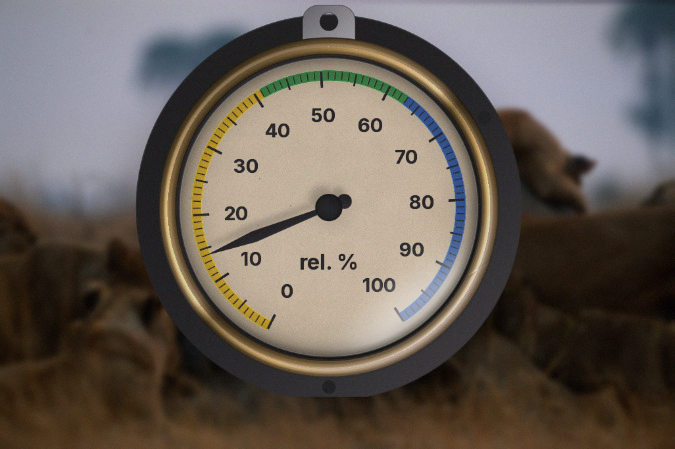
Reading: 14 %
